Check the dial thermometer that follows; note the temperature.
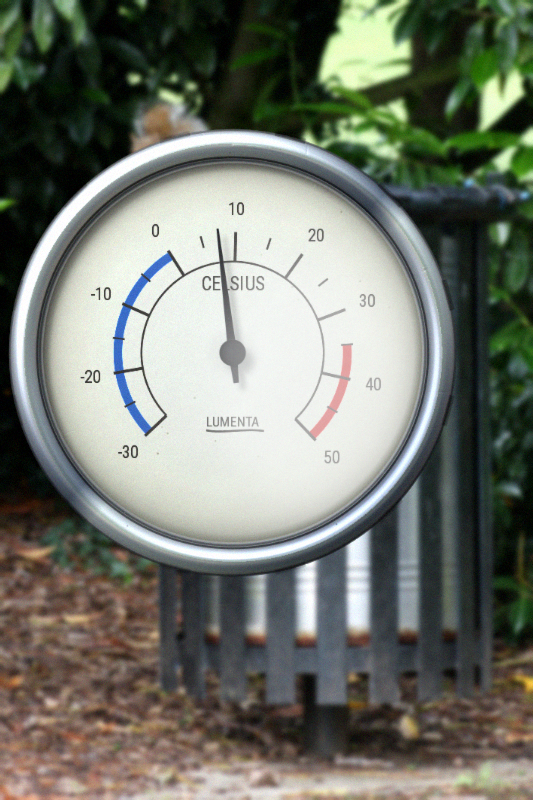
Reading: 7.5 °C
